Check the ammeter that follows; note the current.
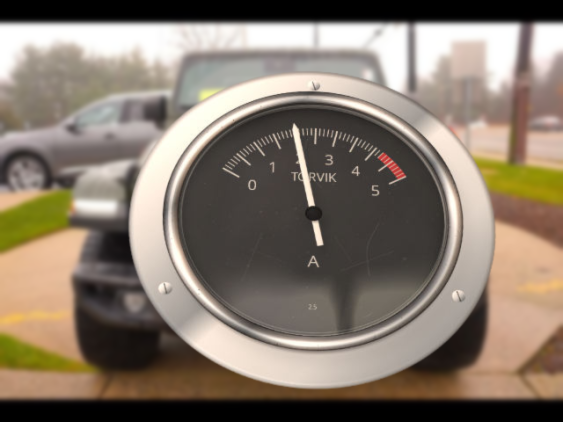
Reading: 2 A
